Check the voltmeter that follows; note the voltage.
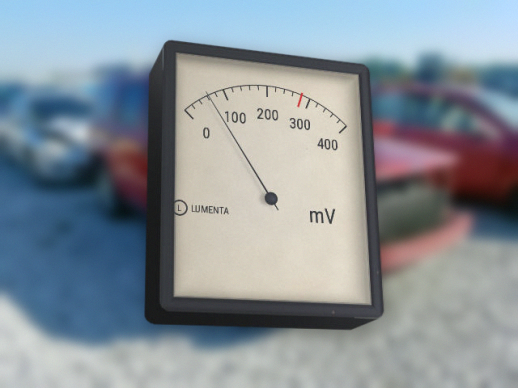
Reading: 60 mV
